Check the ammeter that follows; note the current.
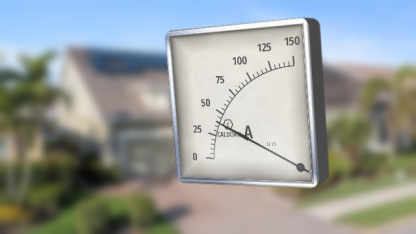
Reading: 40 A
